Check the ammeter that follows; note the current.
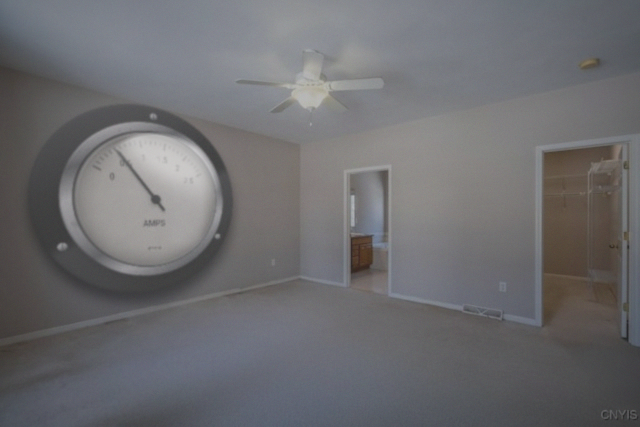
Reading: 0.5 A
